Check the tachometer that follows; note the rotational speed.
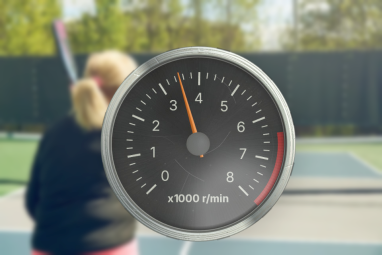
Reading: 3500 rpm
